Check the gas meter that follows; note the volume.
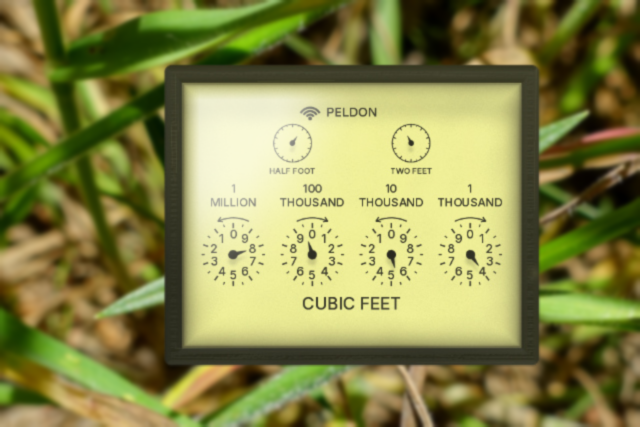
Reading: 795400 ft³
